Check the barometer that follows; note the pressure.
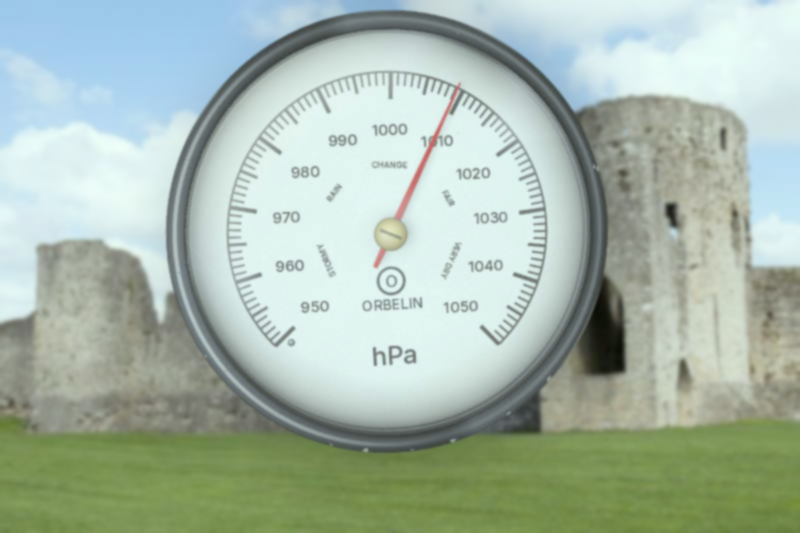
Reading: 1009 hPa
